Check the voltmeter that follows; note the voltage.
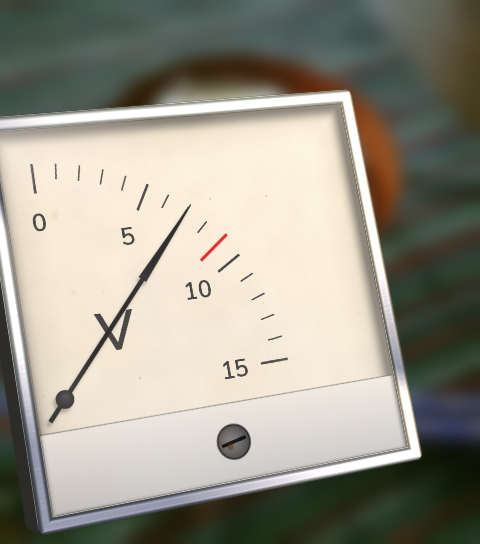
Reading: 7 V
